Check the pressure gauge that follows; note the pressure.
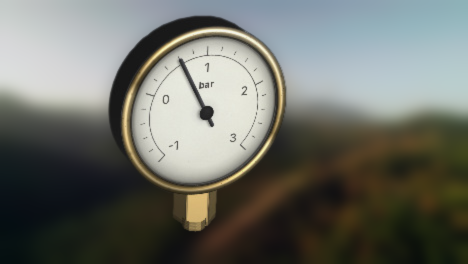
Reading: 0.6 bar
